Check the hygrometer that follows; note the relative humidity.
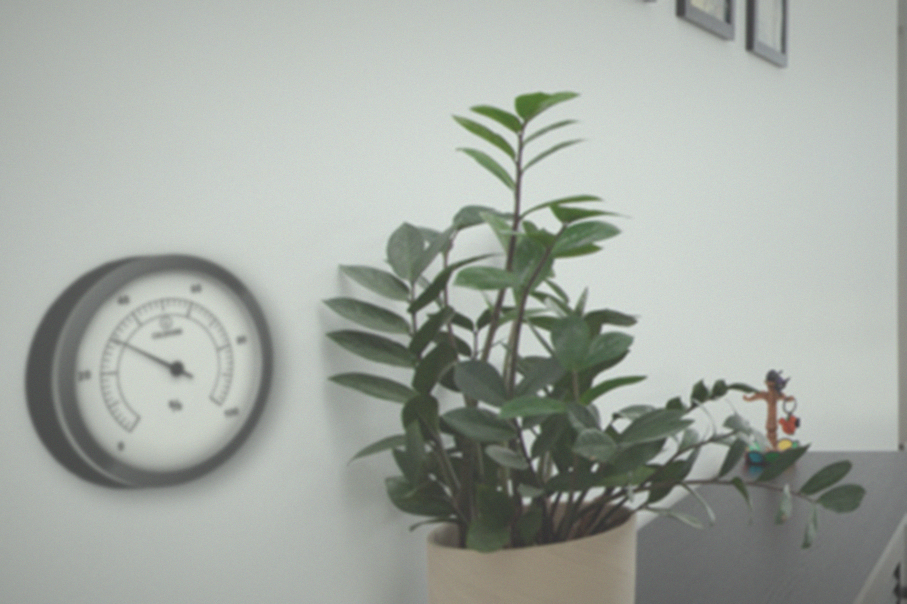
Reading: 30 %
